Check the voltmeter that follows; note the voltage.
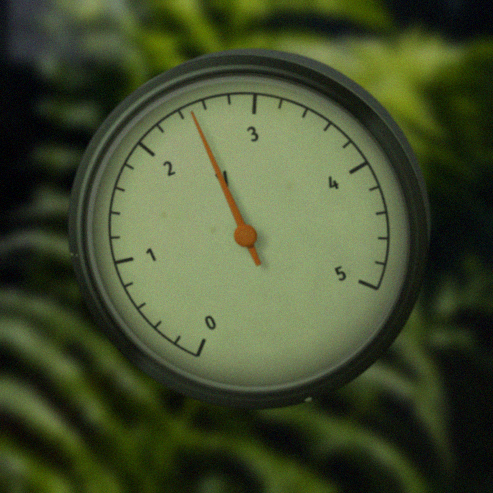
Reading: 2.5 V
